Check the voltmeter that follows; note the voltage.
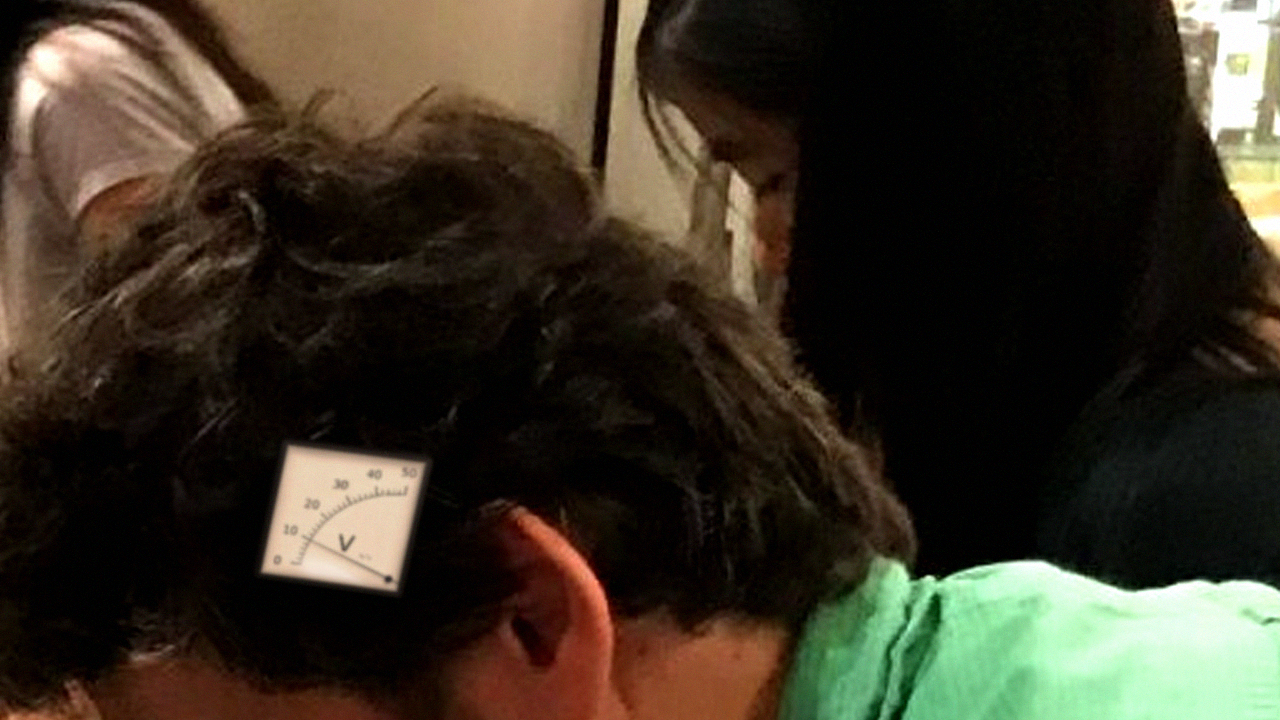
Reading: 10 V
